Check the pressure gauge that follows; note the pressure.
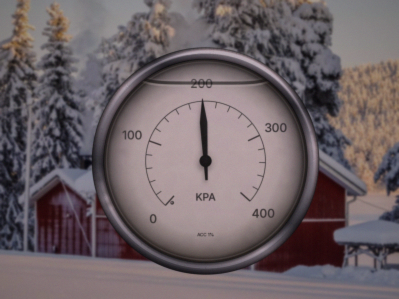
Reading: 200 kPa
